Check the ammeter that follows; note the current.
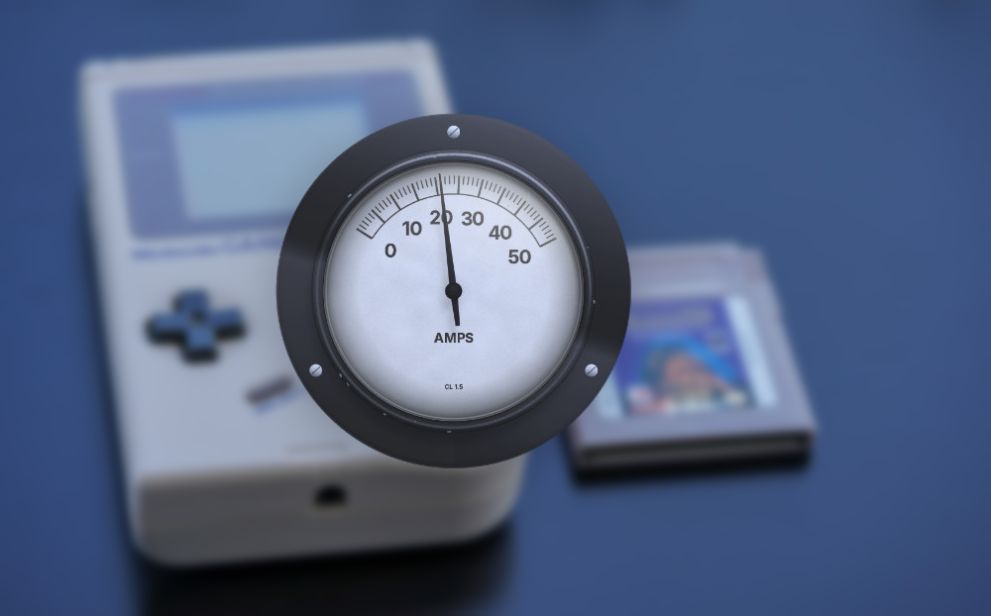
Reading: 21 A
